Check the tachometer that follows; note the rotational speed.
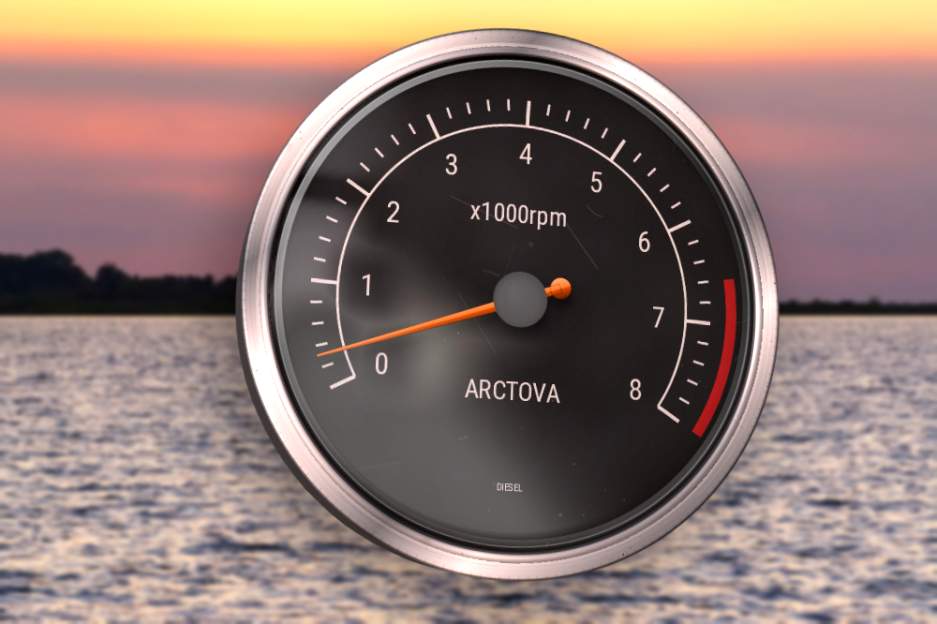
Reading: 300 rpm
